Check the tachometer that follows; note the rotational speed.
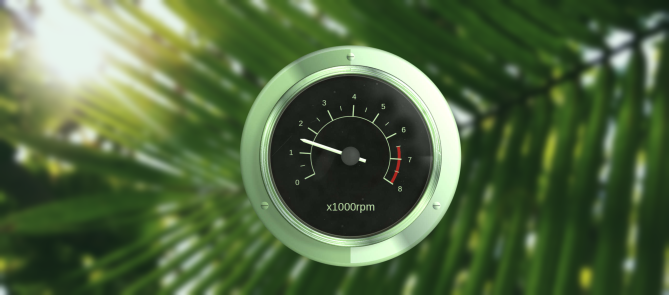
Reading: 1500 rpm
